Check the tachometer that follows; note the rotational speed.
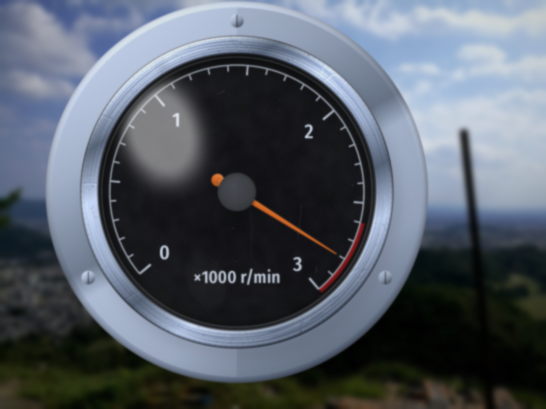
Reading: 2800 rpm
